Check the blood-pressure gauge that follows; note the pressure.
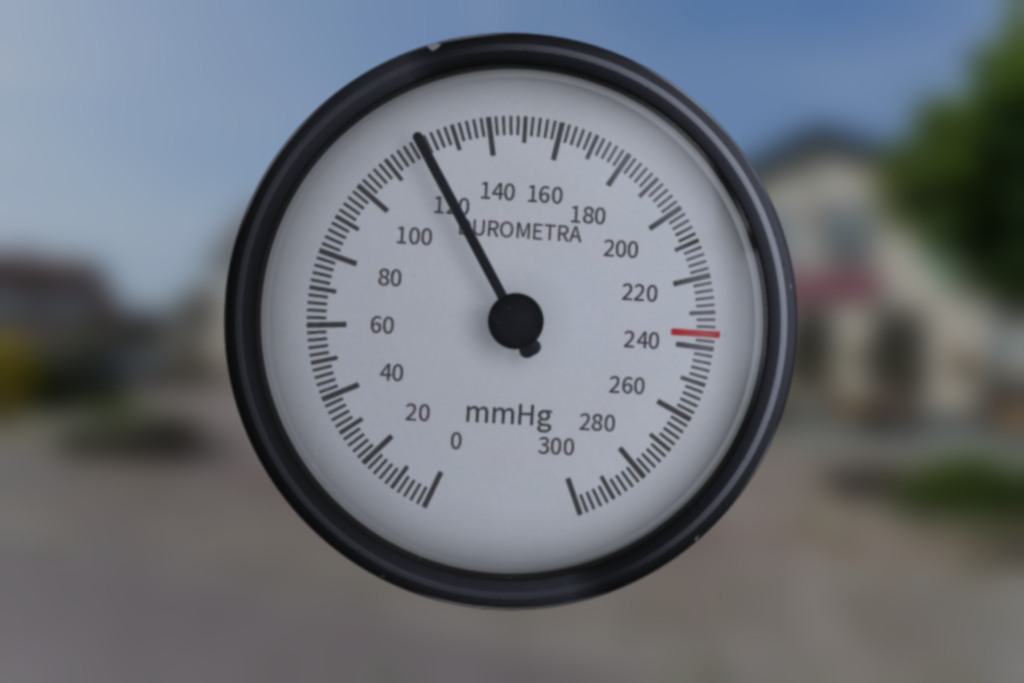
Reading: 120 mmHg
